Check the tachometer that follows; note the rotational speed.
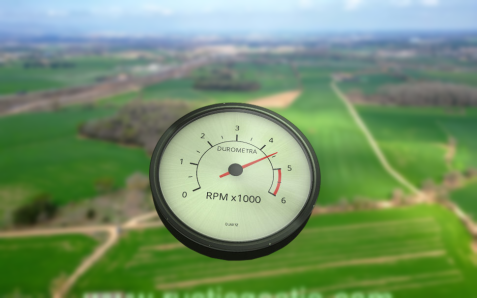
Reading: 4500 rpm
